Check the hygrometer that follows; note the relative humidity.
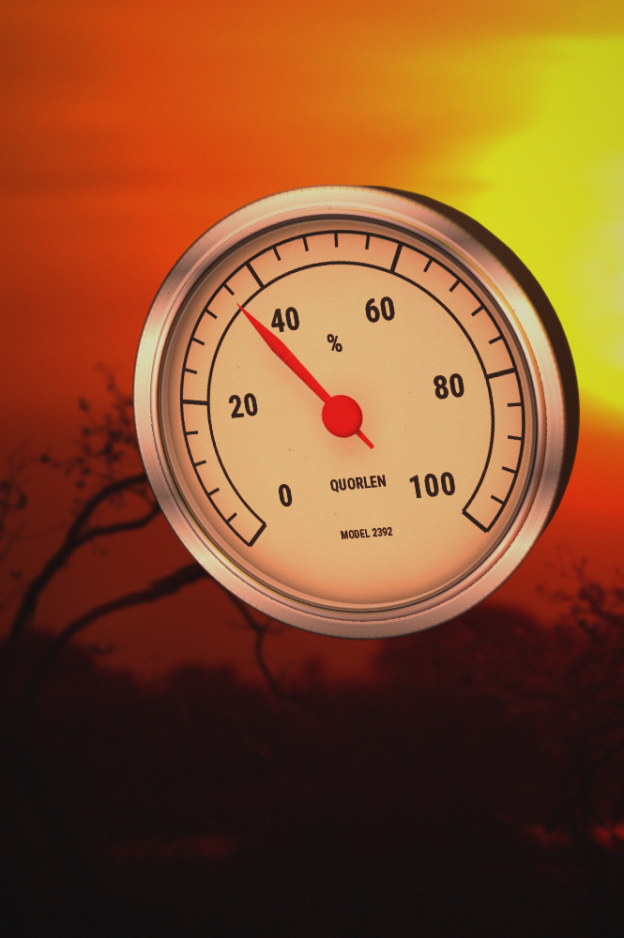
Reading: 36 %
